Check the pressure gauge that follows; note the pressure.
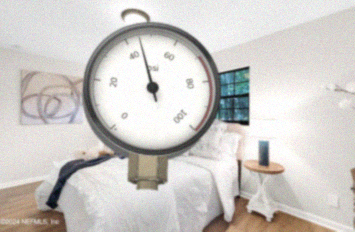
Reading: 45 psi
